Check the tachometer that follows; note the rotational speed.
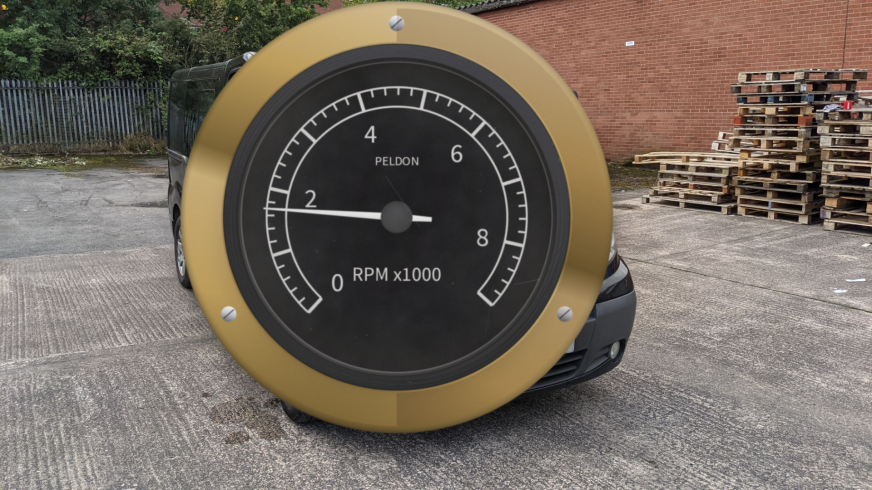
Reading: 1700 rpm
